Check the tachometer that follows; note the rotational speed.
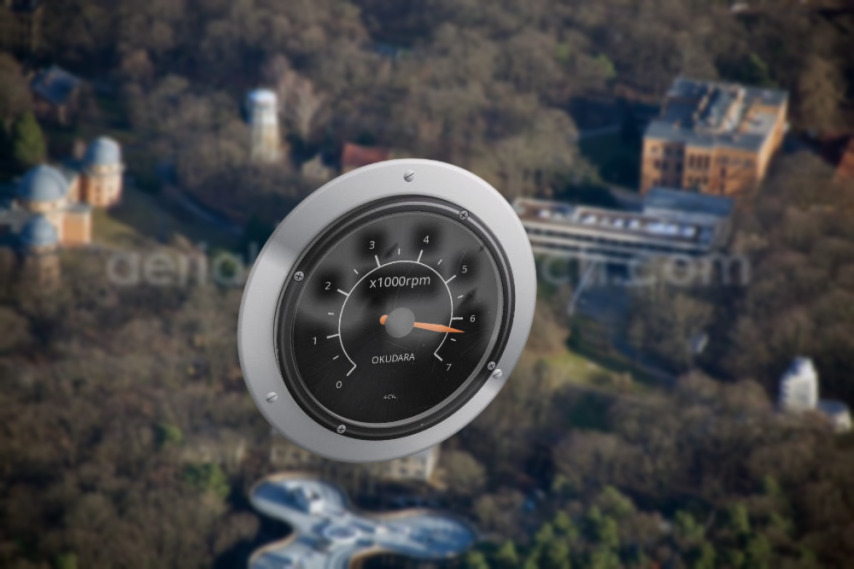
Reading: 6250 rpm
